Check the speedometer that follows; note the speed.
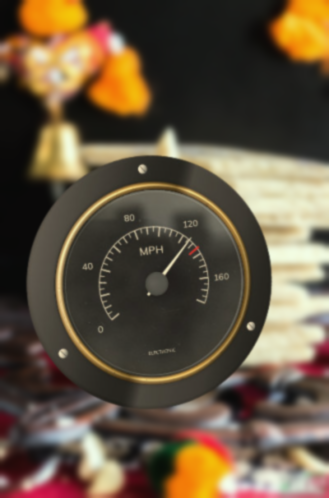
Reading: 125 mph
